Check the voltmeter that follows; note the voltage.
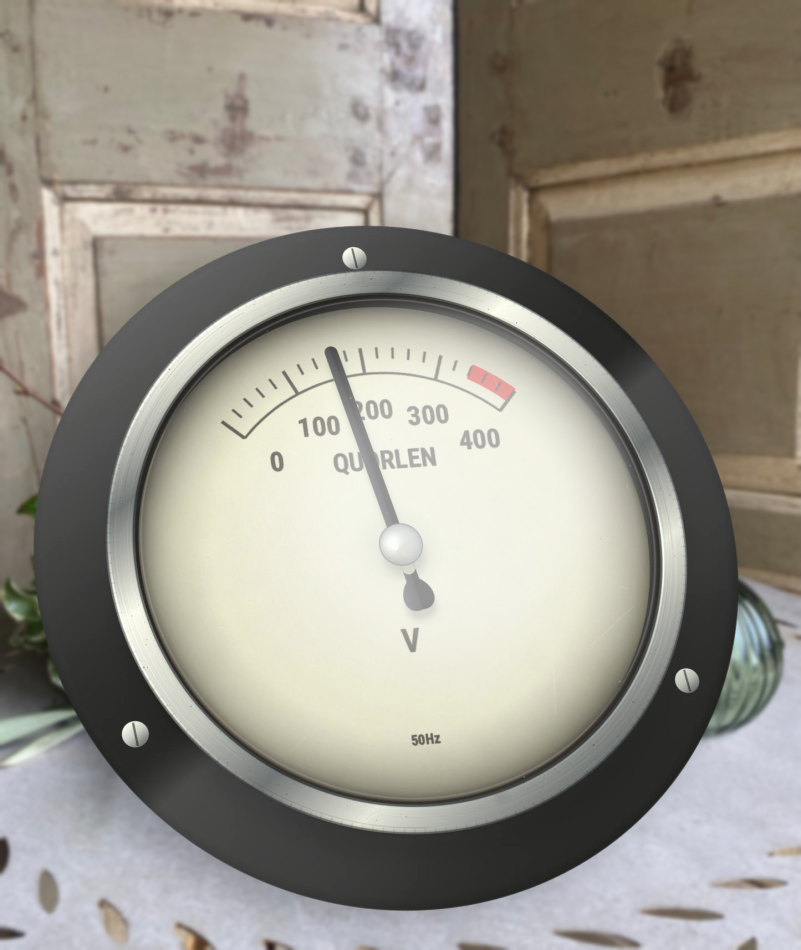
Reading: 160 V
